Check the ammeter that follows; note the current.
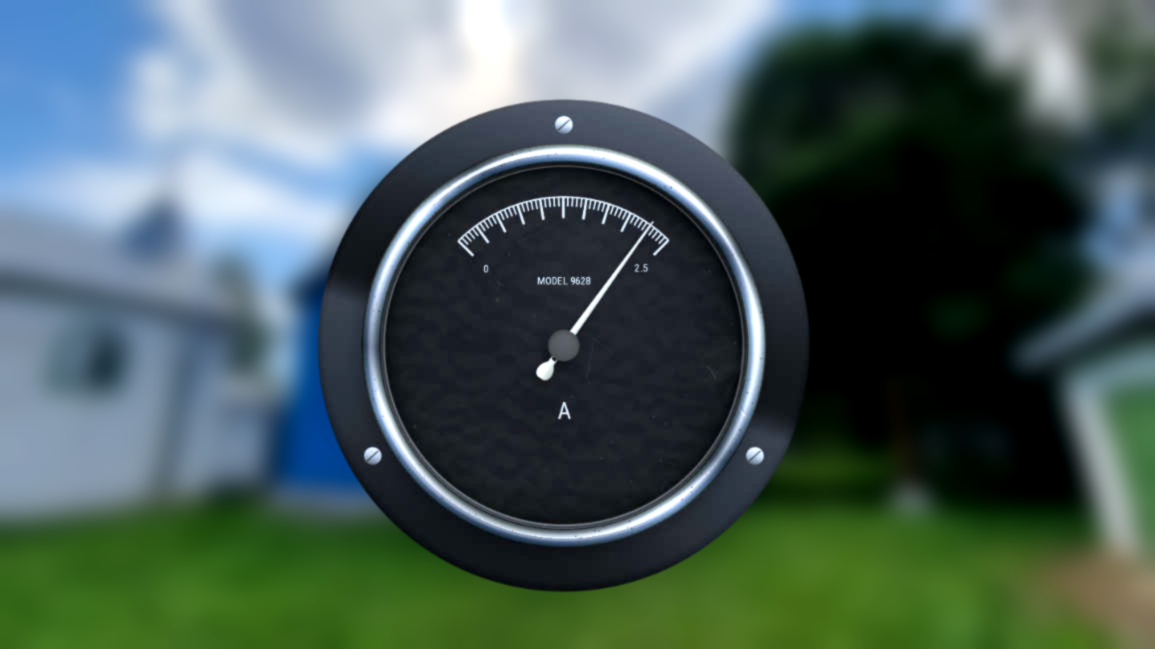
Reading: 2.25 A
